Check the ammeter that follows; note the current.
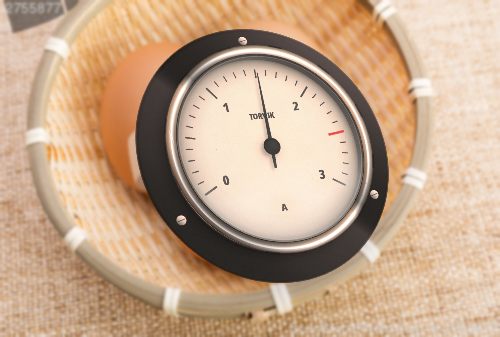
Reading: 1.5 A
